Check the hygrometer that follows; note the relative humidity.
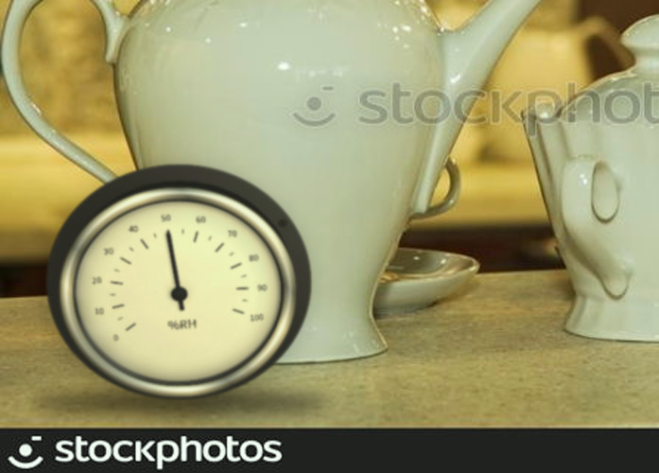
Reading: 50 %
